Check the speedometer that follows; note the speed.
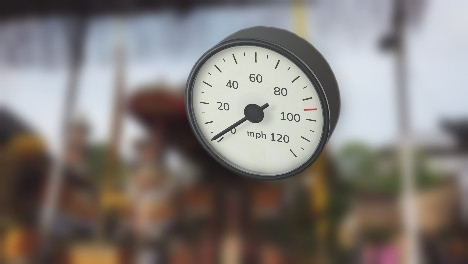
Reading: 2.5 mph
